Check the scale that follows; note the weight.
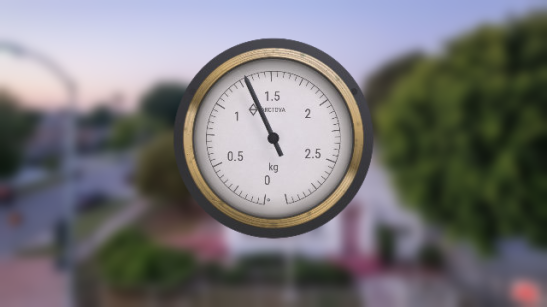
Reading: 1.3 kg
